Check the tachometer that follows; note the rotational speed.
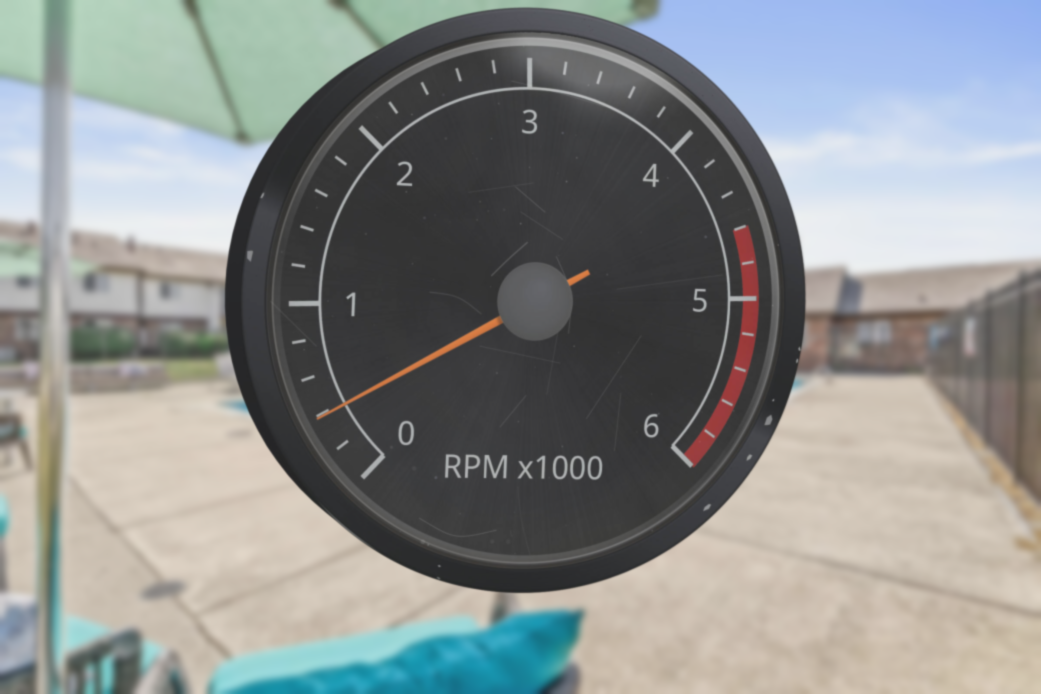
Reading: 400 rpm
